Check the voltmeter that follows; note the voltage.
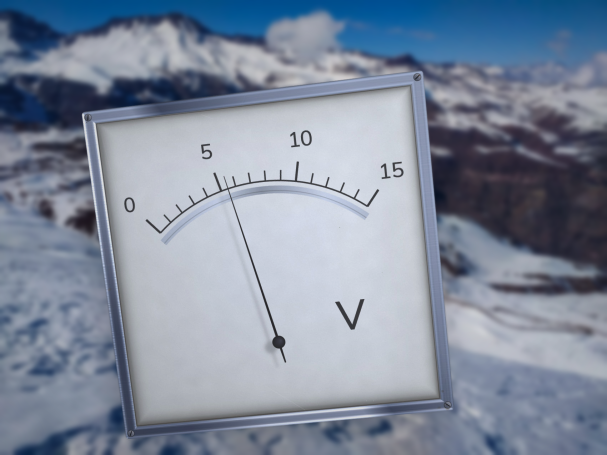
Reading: 5.5 V
